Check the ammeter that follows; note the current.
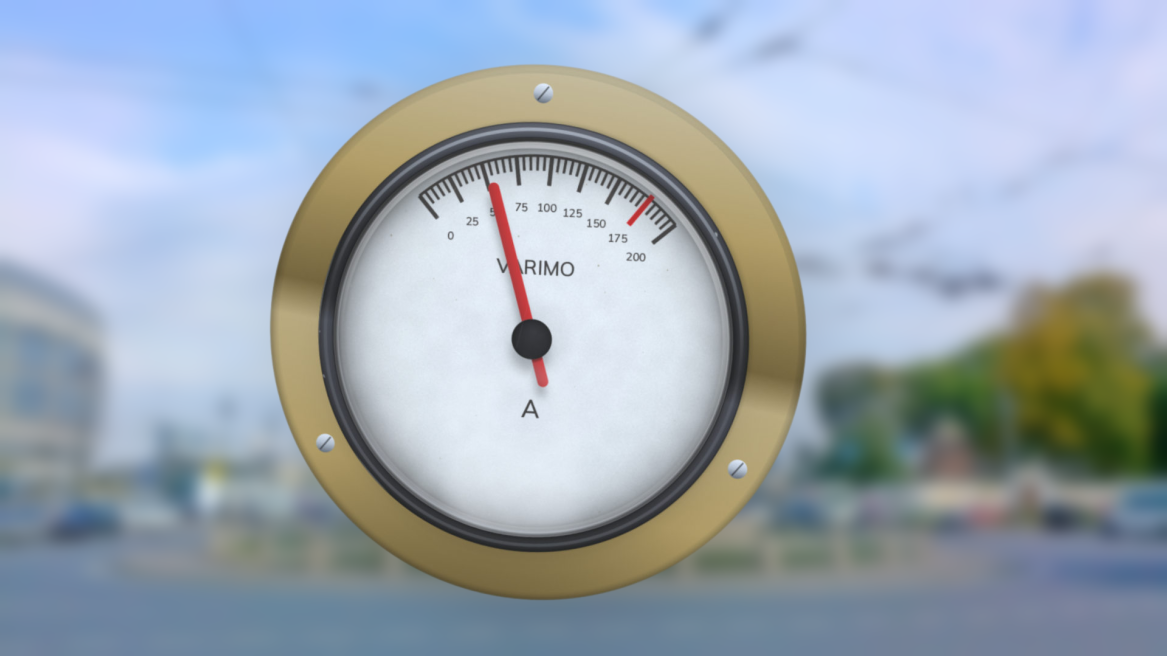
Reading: 55 A
